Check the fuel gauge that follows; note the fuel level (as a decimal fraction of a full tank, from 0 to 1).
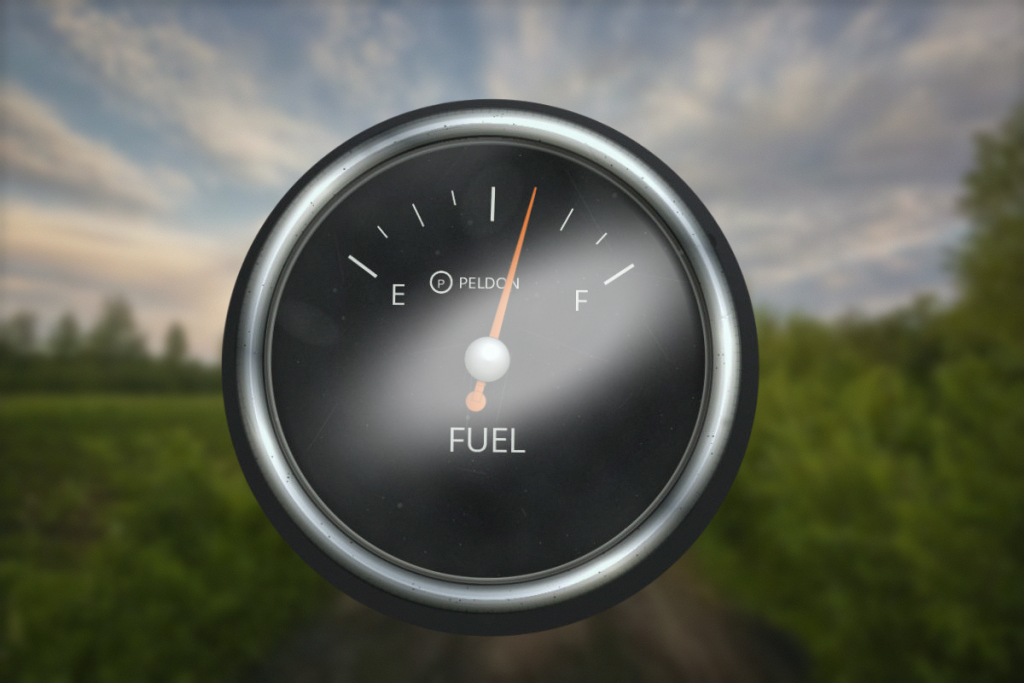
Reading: 0.625
